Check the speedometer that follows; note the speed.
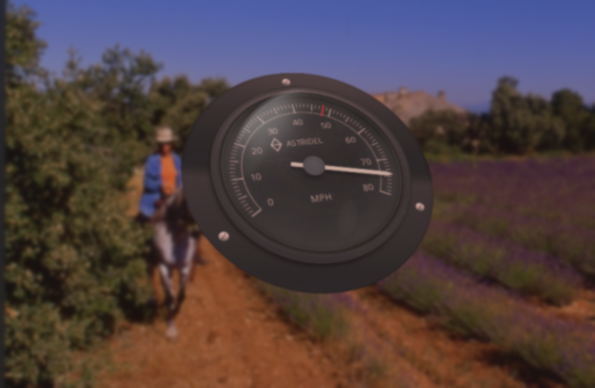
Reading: 75 mph
